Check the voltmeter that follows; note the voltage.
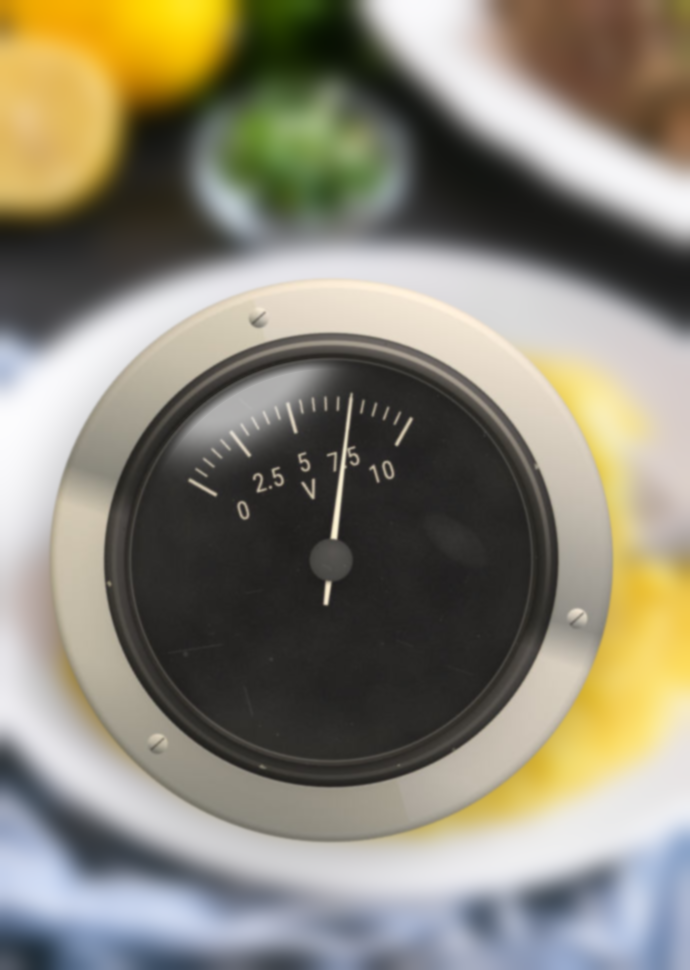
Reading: 7.5 V
